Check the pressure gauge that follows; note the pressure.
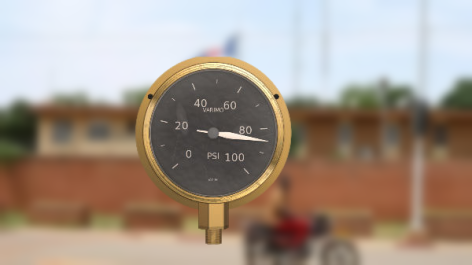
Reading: 85 psi
